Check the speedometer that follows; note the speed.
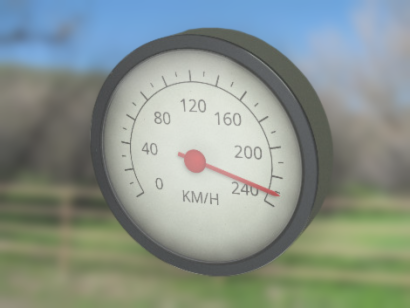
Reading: 230 km/h
